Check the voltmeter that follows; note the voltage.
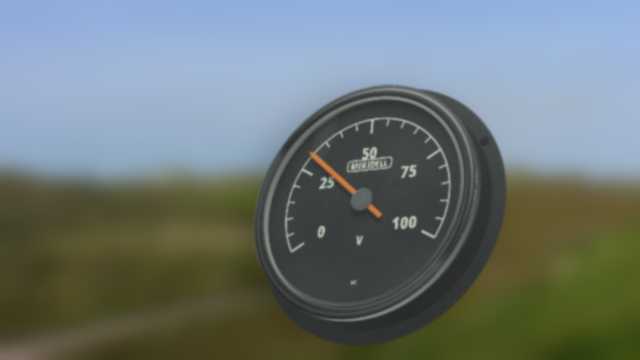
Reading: 30 V
